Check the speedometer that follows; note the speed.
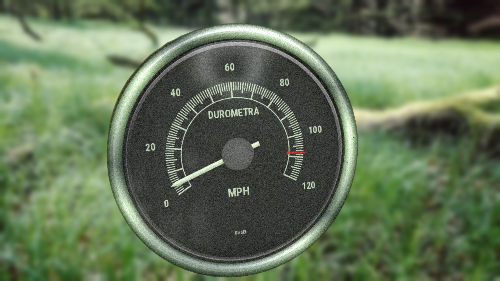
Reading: 5 mph
